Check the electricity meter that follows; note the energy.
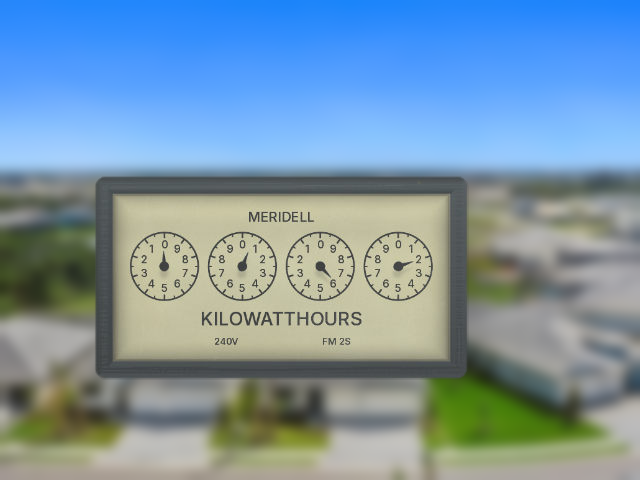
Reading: 62 kWh
